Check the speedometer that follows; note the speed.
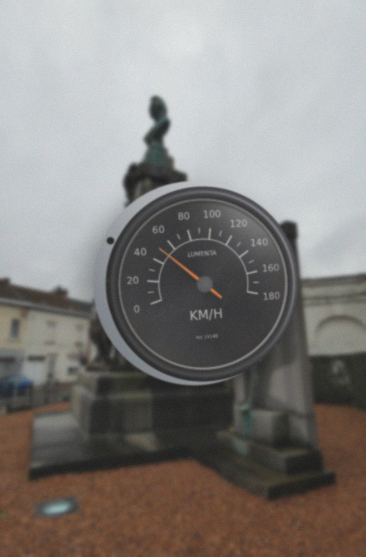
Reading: 50 km/h
